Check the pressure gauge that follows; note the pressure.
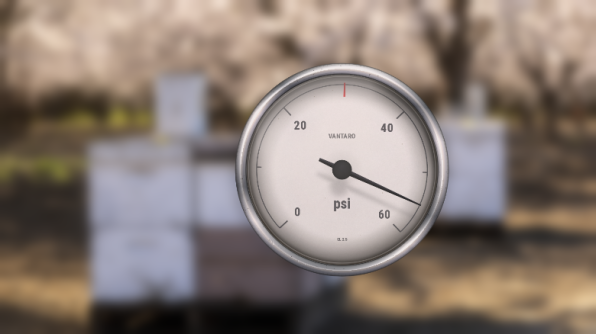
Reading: 55 psi
